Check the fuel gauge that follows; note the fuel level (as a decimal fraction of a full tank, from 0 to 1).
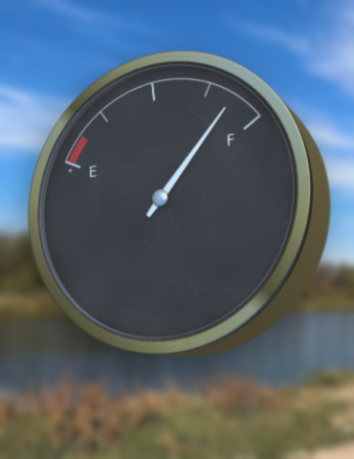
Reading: 0.875
